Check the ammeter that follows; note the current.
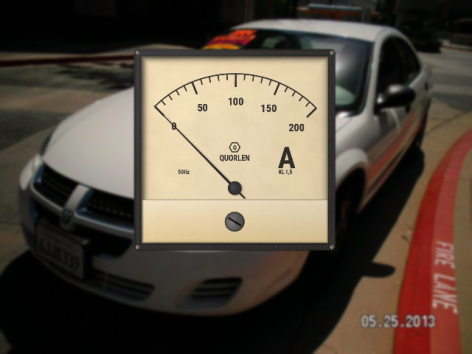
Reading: 0 A
